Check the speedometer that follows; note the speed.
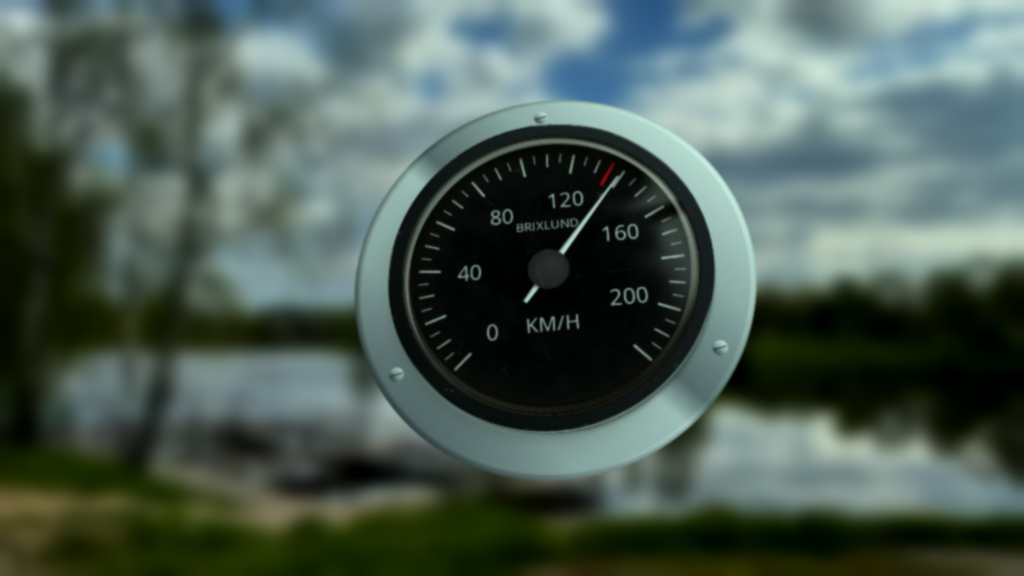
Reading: 140 km/h
